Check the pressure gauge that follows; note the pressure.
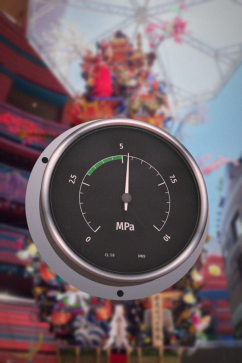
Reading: 5.25 MPa
